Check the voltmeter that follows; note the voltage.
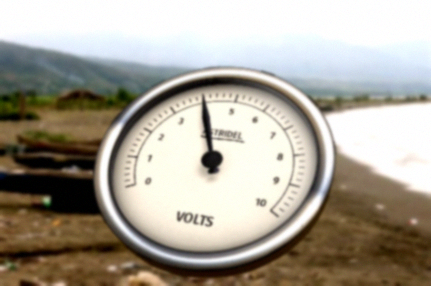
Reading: 4 V
